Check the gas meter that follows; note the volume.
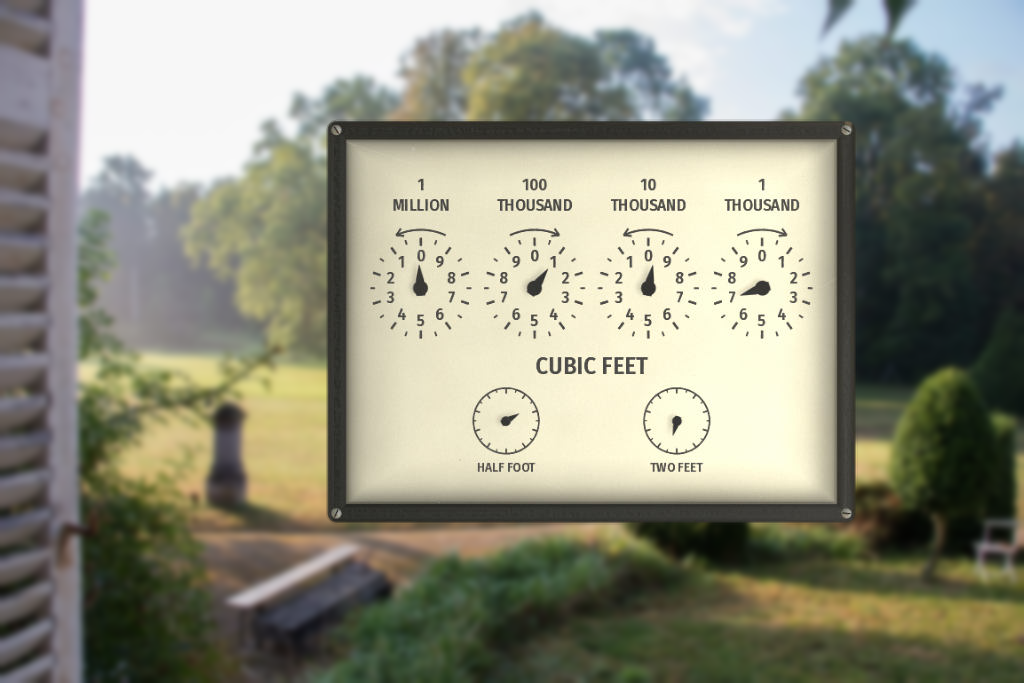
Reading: 9700 ft³
